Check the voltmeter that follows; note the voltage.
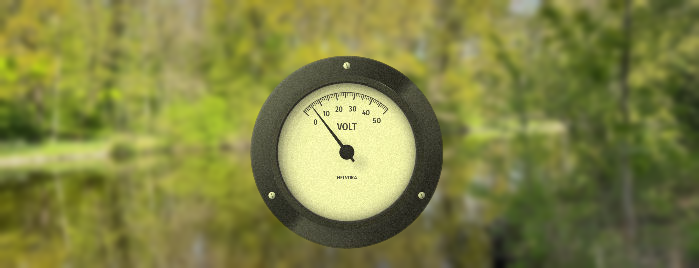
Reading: 5 V
